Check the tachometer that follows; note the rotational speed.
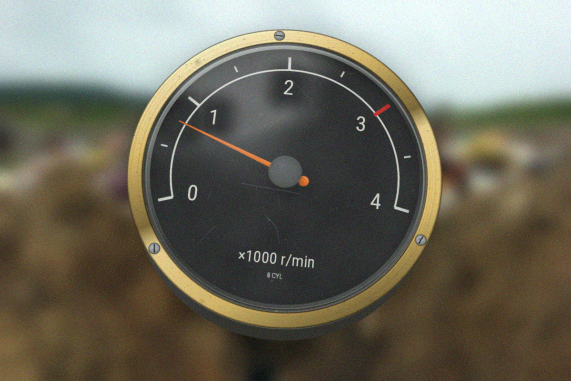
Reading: 750 rpm
